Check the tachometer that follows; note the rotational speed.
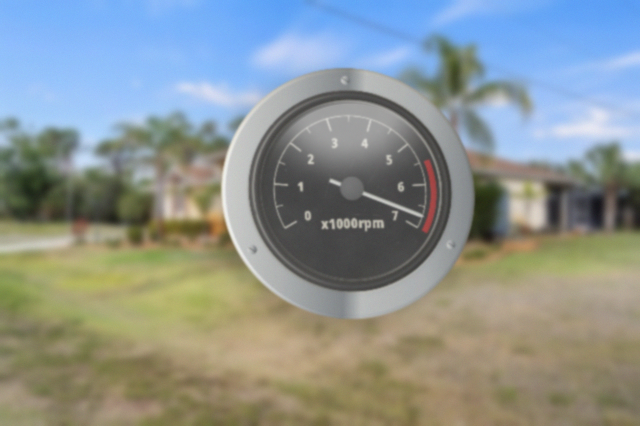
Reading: 6750 rpm
